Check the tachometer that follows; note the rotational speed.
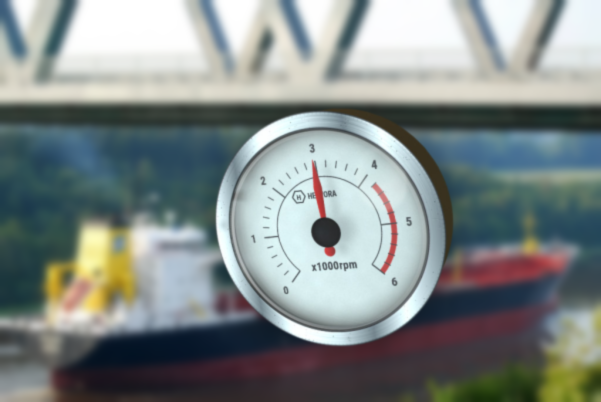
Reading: 3000 rpm
